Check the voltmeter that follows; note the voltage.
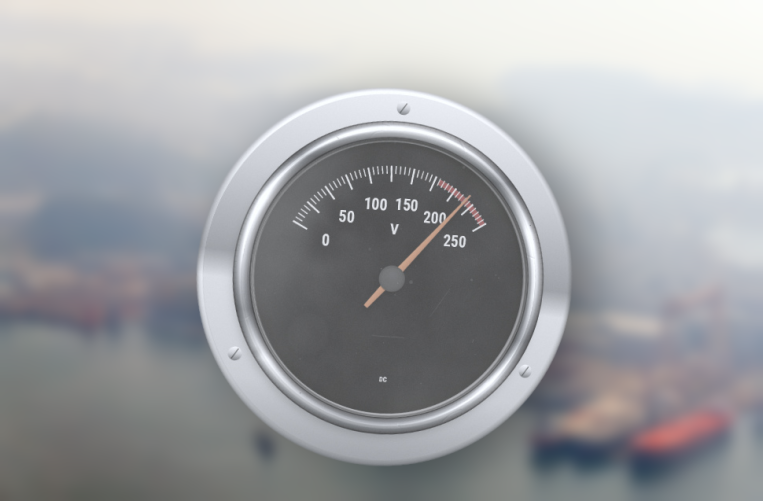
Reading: 215 V
